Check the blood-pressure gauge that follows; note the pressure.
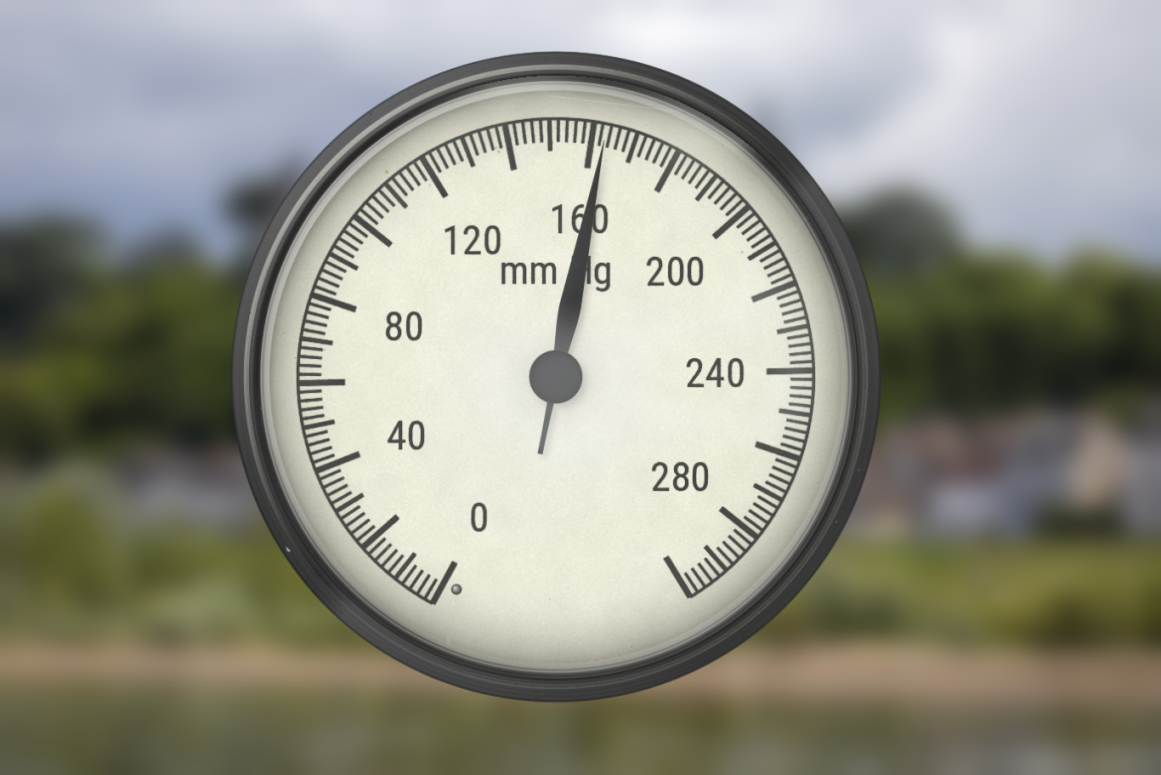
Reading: 163 mmHg
